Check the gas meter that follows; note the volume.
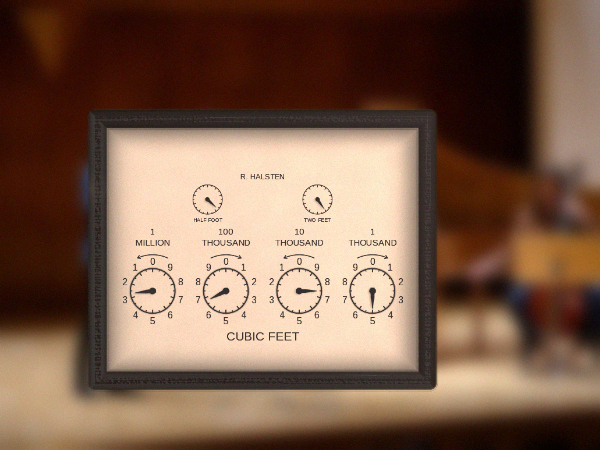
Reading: 267500 ft³
